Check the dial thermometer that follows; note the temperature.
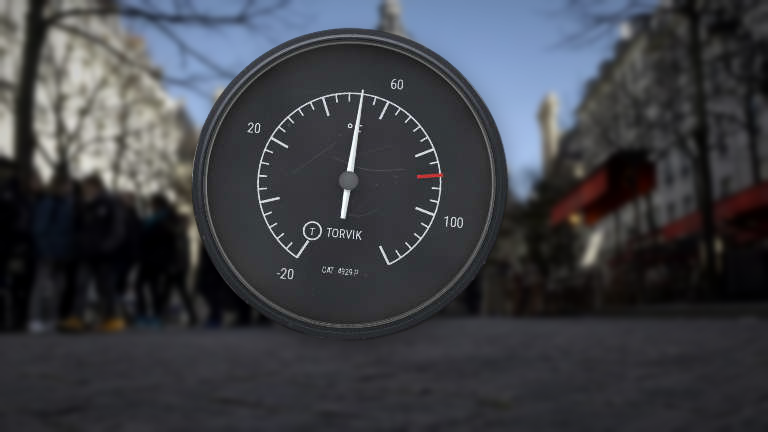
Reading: 52 °F
